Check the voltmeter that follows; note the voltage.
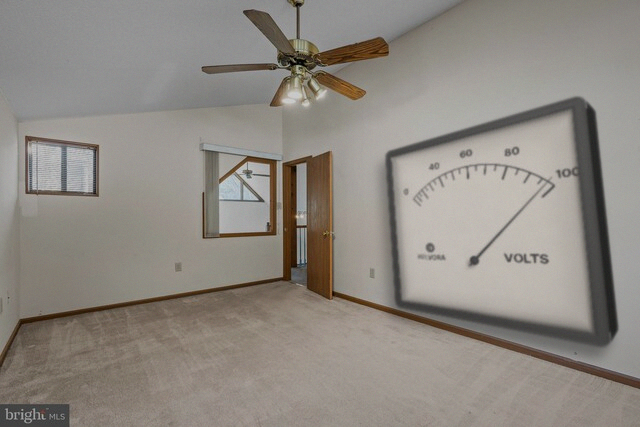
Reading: 97.5 V
